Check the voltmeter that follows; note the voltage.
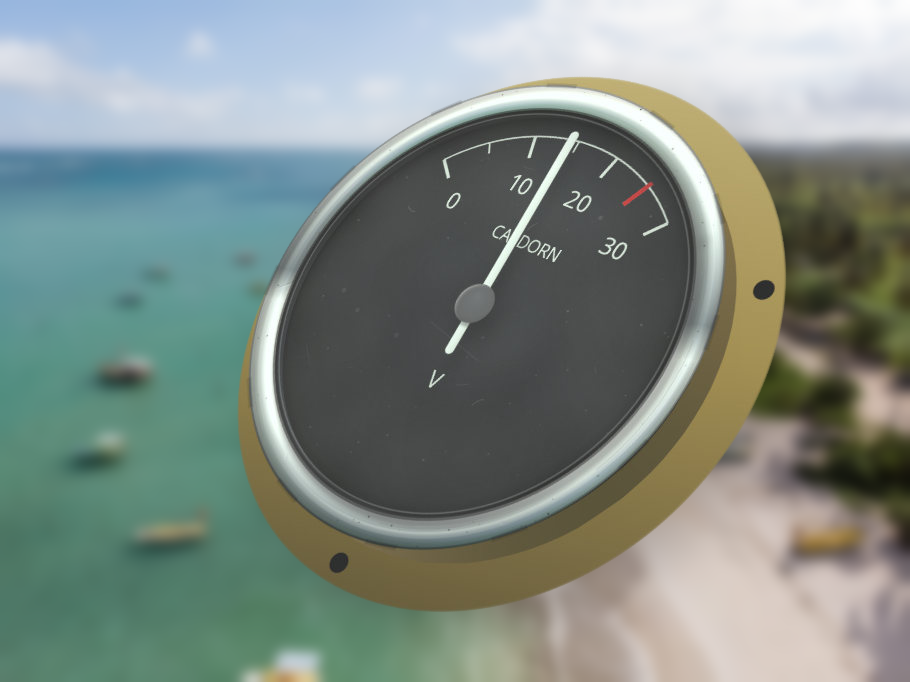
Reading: 15 V
